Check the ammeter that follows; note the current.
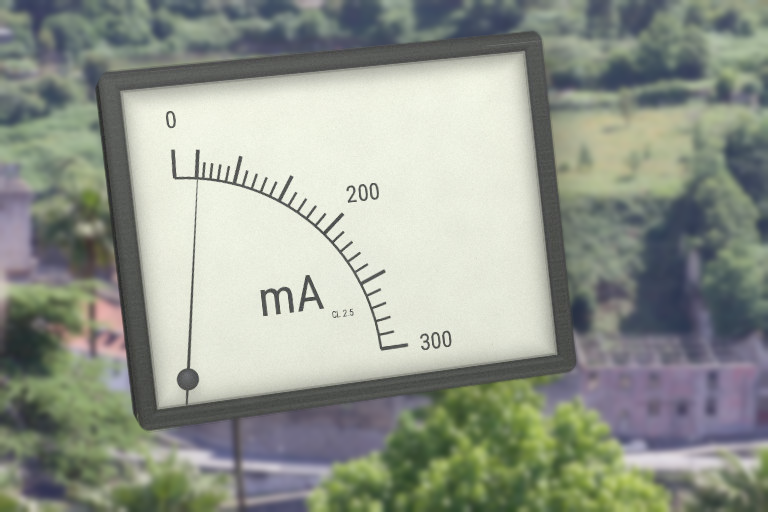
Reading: 50 mA
